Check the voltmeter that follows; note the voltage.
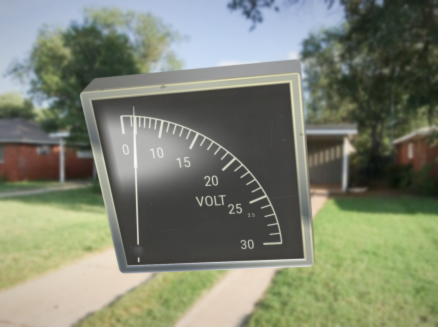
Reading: 5 V
